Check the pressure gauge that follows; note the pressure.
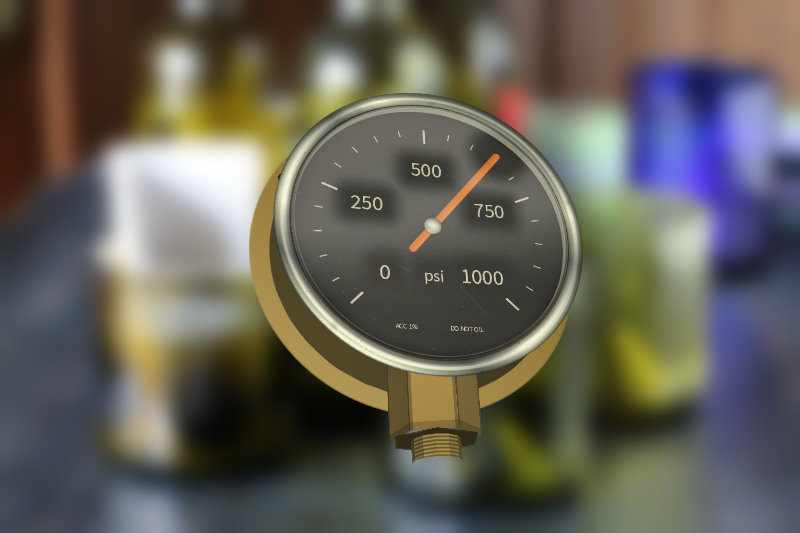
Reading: 650 psi
